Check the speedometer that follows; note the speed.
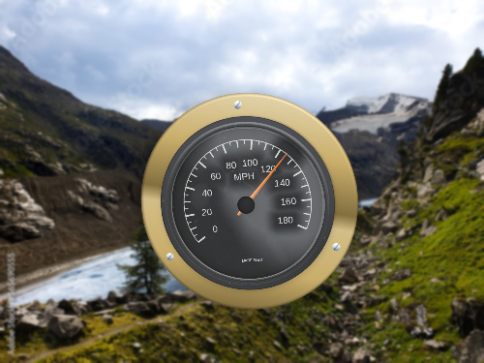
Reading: 125 mph
